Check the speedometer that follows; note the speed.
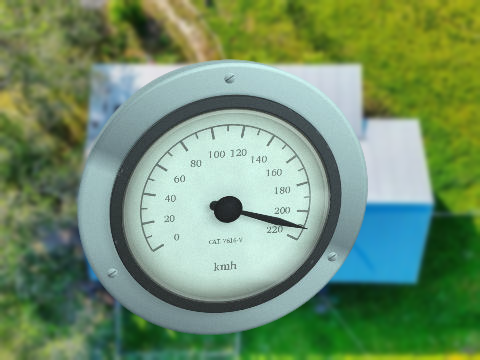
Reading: 210 km/h
